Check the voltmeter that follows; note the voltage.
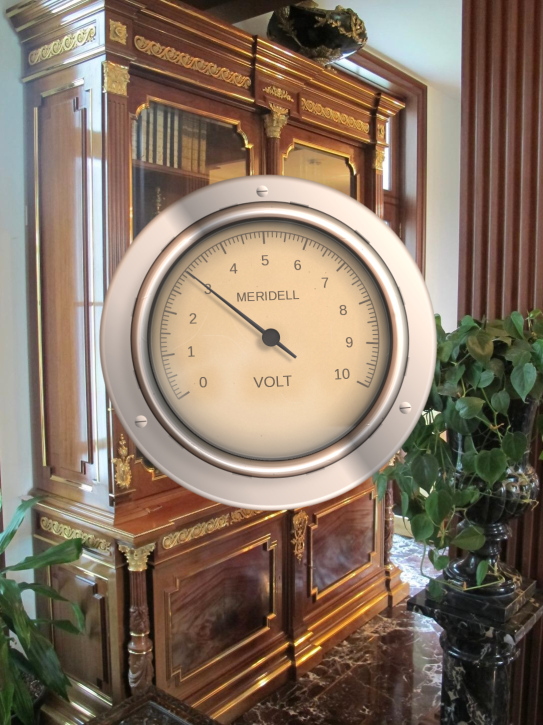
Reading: 3 V
